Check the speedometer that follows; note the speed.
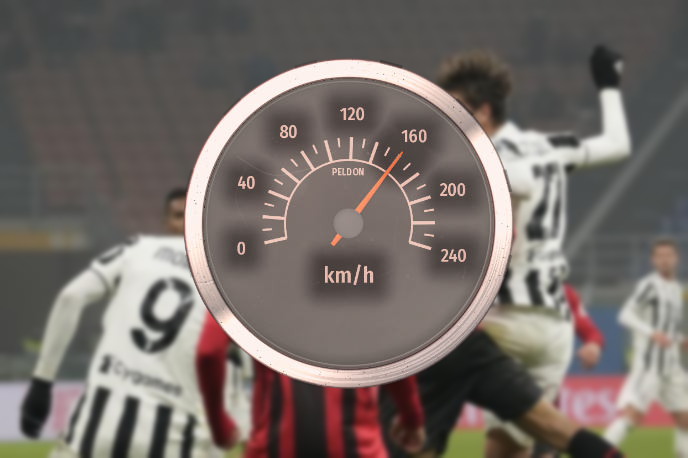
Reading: 160 km/h
